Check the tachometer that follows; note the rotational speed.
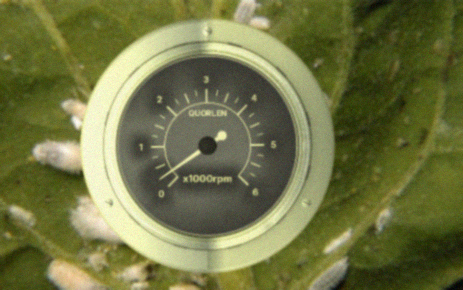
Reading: 250 rpm
